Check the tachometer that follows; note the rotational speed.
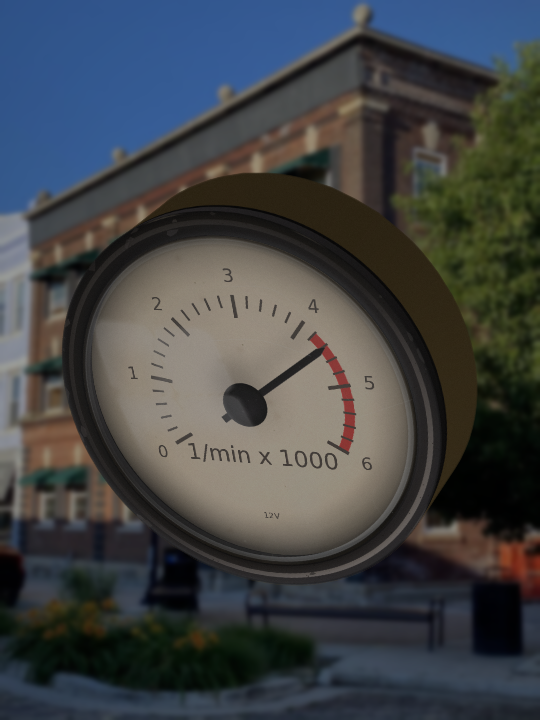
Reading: 4400 rpm
